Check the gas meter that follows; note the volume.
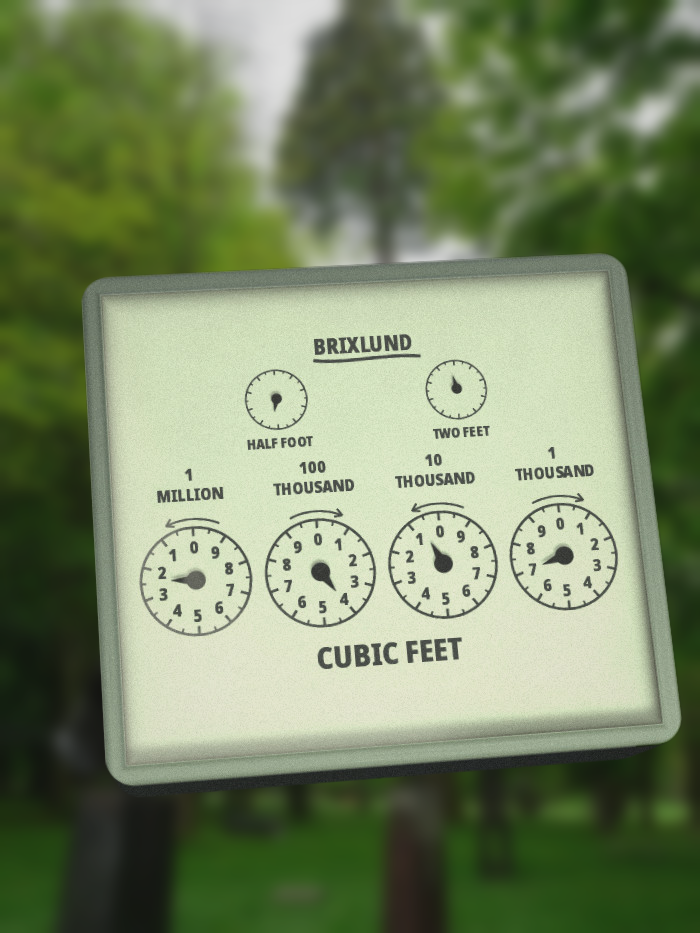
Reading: 240700 ft³
